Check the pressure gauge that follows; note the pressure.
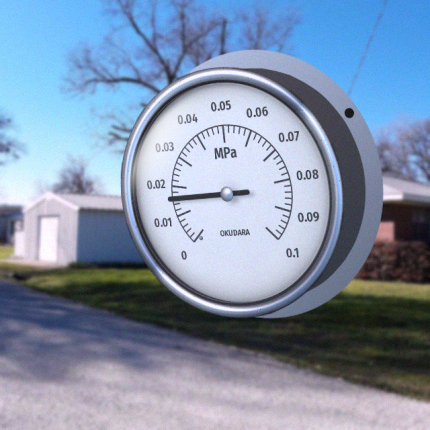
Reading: 0.016 MPa
